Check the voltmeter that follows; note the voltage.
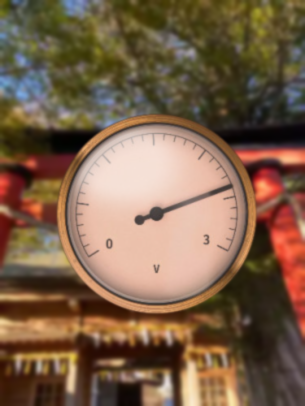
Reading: 2.4 V
